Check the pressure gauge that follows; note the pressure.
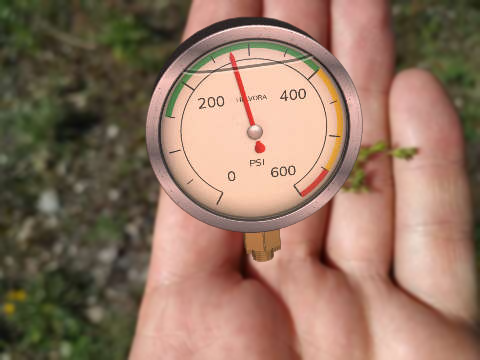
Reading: 275 psi
